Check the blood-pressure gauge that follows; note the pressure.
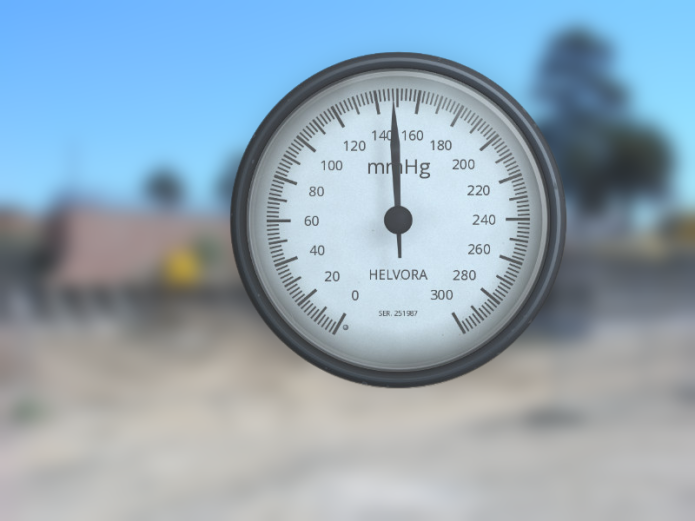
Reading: 148 mmHg
